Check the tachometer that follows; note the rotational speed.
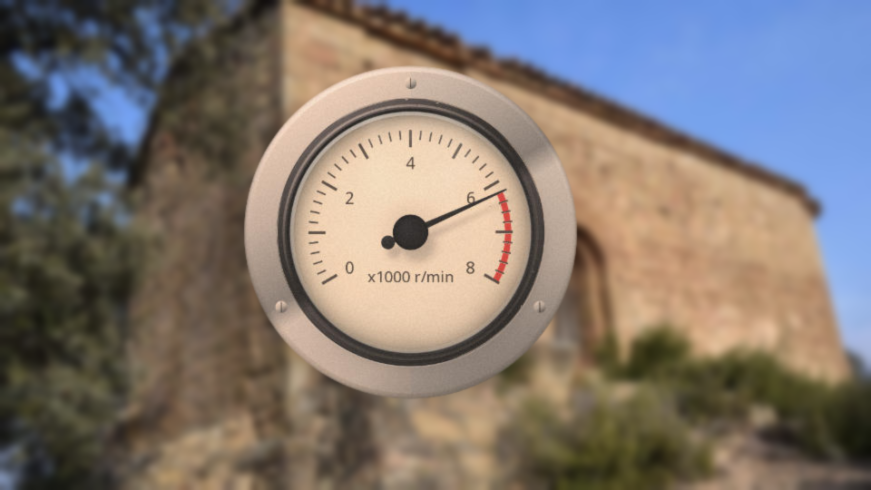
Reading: 6200 rpm
